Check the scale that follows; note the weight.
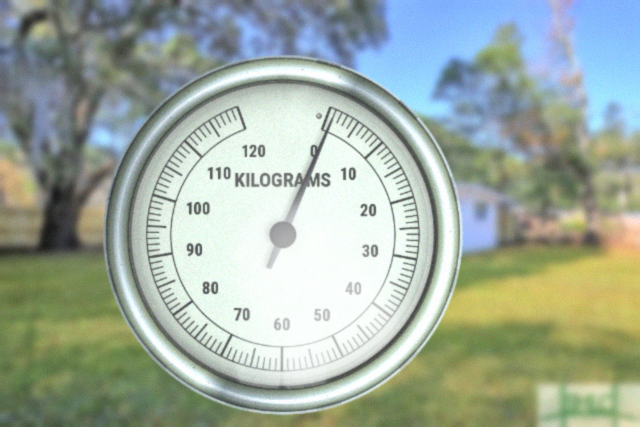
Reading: 1 kg
